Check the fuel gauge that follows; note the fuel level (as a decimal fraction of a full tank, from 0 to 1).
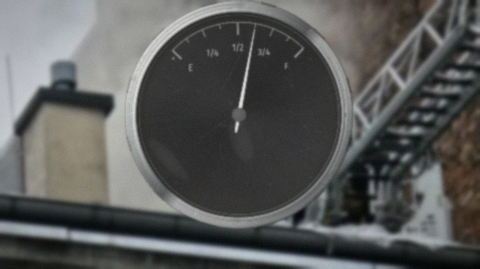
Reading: 0.625
